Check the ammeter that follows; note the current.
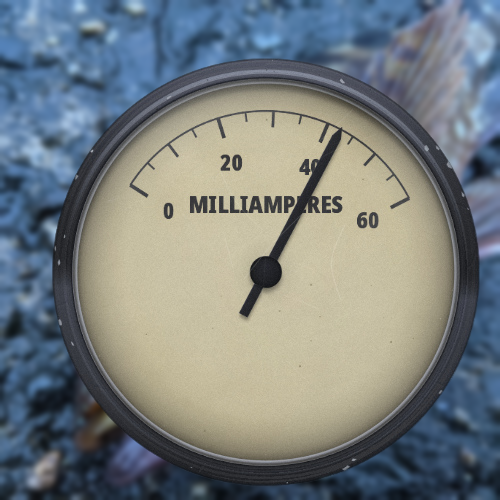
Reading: 42.5 mA
